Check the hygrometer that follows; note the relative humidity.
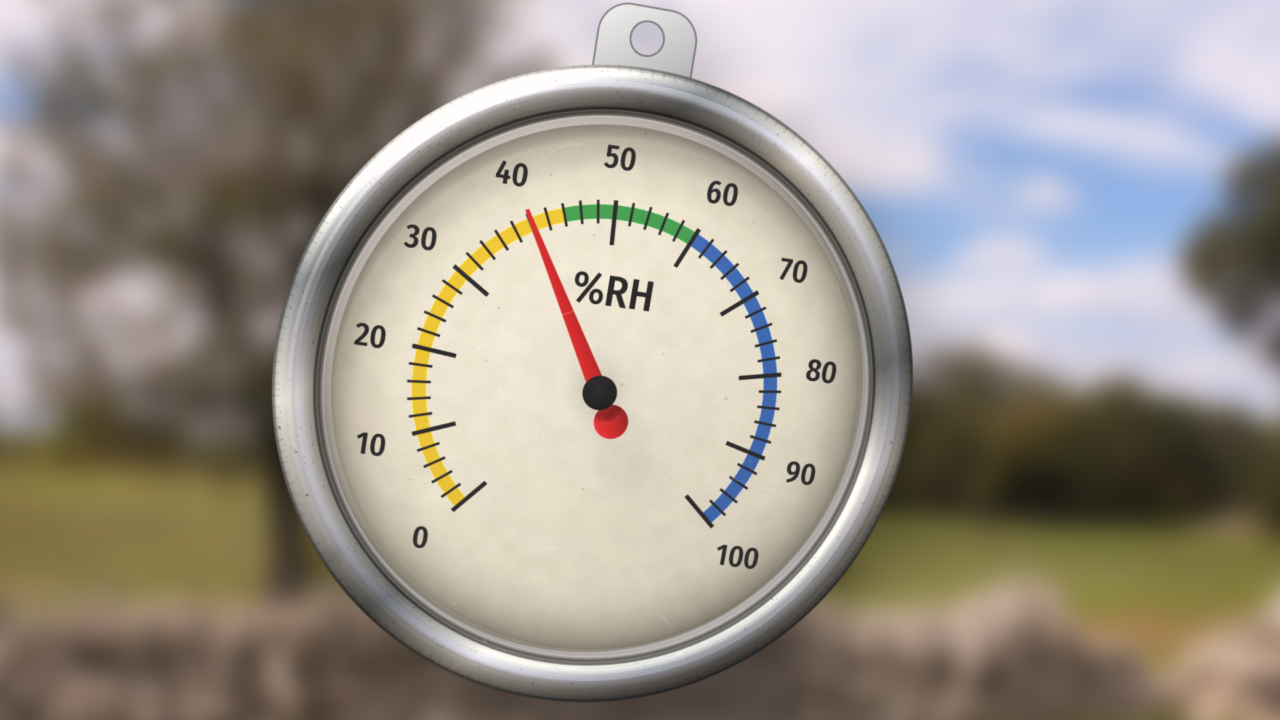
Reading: 40 %
